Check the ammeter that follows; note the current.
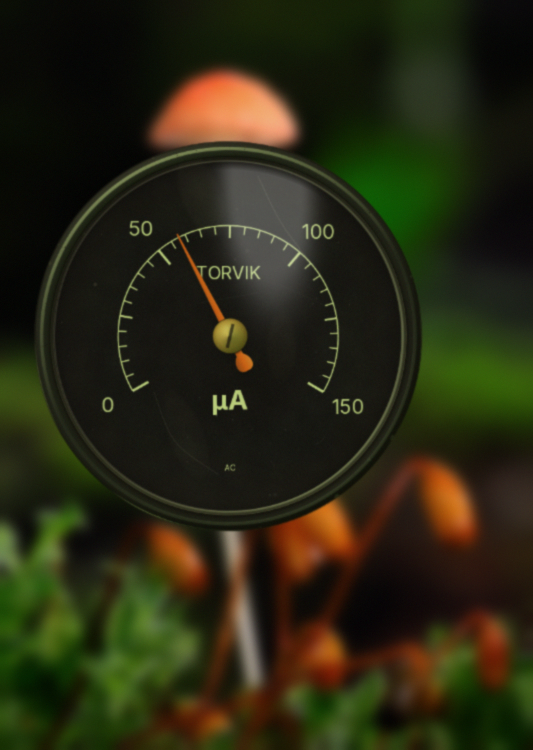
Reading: 57.5 µA
